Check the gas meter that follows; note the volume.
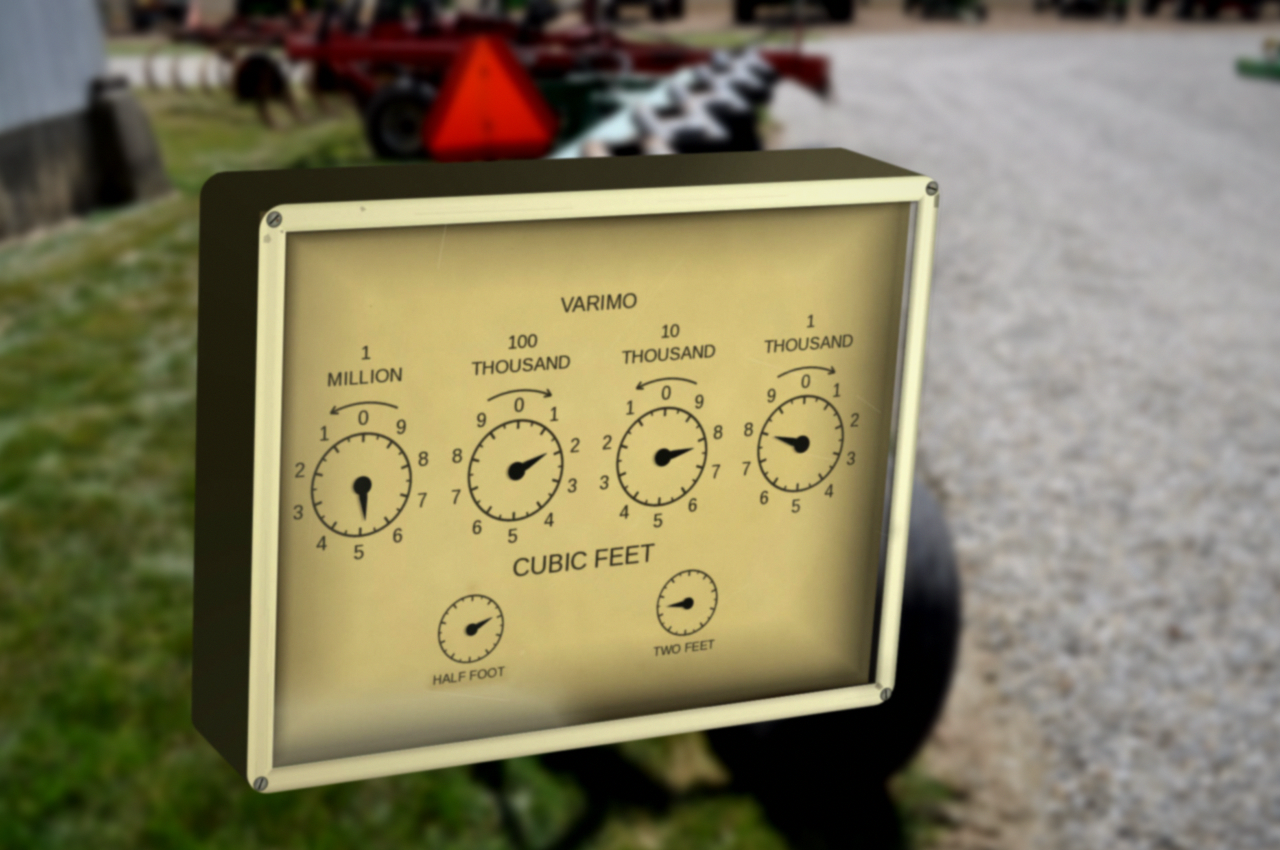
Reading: 517800 ft³
